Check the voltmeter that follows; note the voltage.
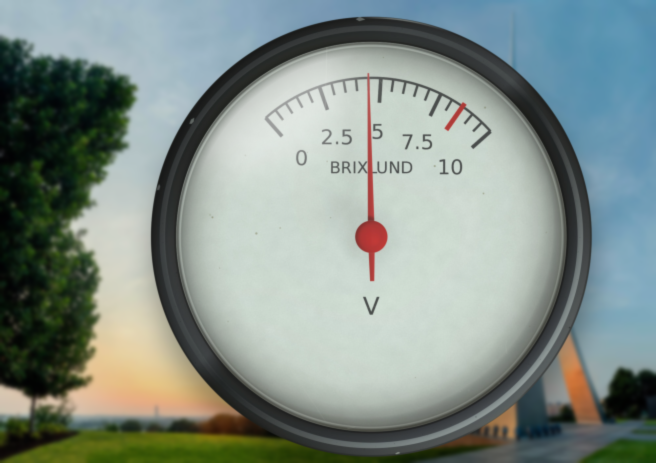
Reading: 4.5 V
